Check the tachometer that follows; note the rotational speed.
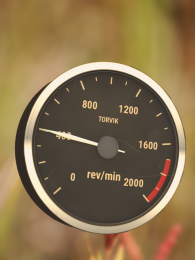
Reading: 400 rpm
